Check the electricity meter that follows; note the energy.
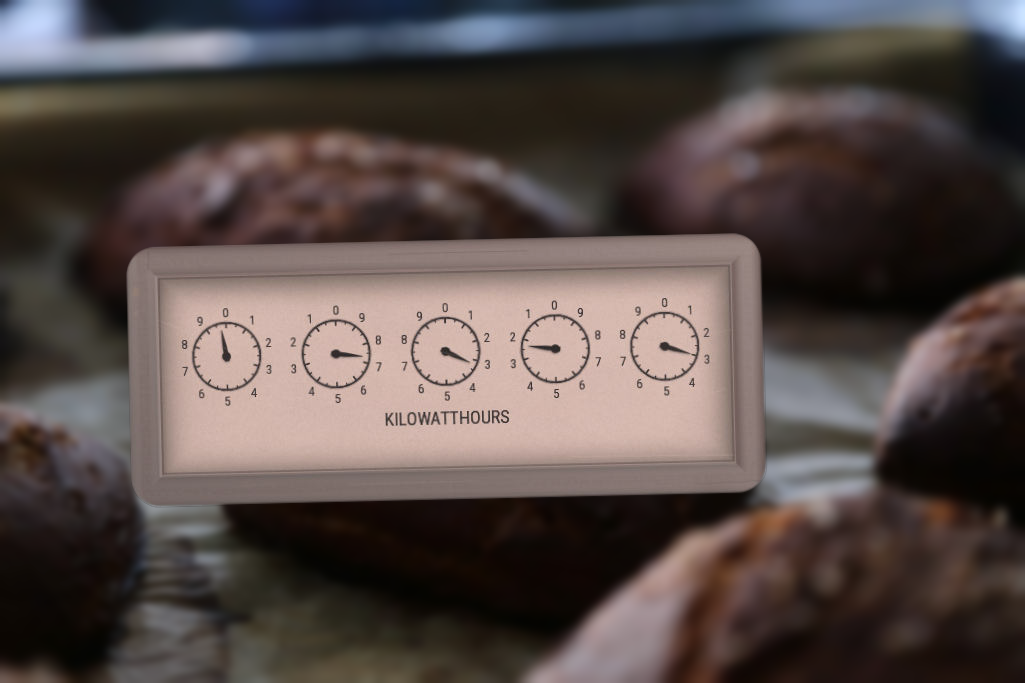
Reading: 97323 kWh
